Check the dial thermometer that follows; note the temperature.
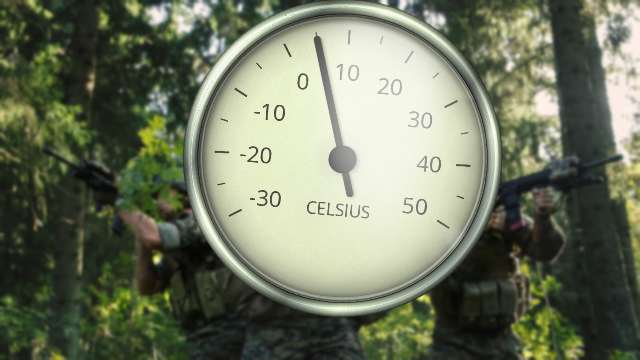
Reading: 5 °C
